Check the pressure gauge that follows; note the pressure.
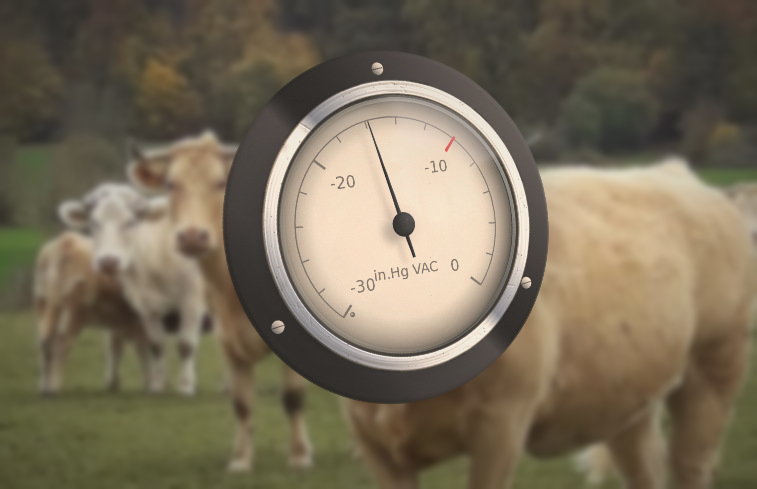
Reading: -16 inHg
